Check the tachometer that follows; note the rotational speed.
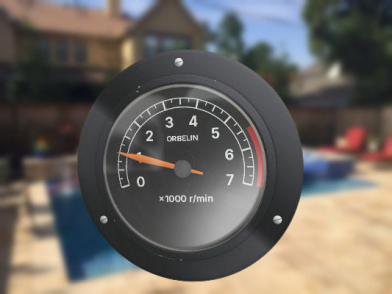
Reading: 1000 rpm
